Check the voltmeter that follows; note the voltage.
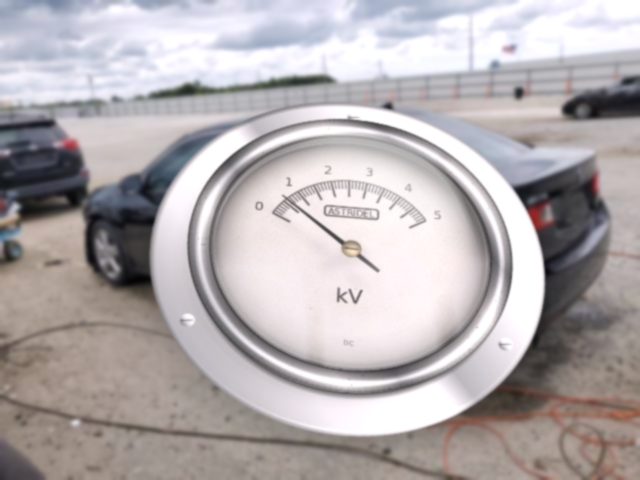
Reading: 0.5 kV
